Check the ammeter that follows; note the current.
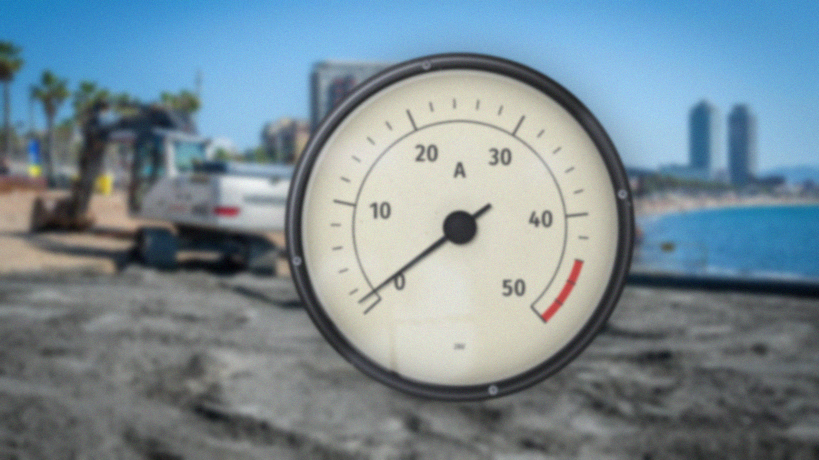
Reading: 1 A
